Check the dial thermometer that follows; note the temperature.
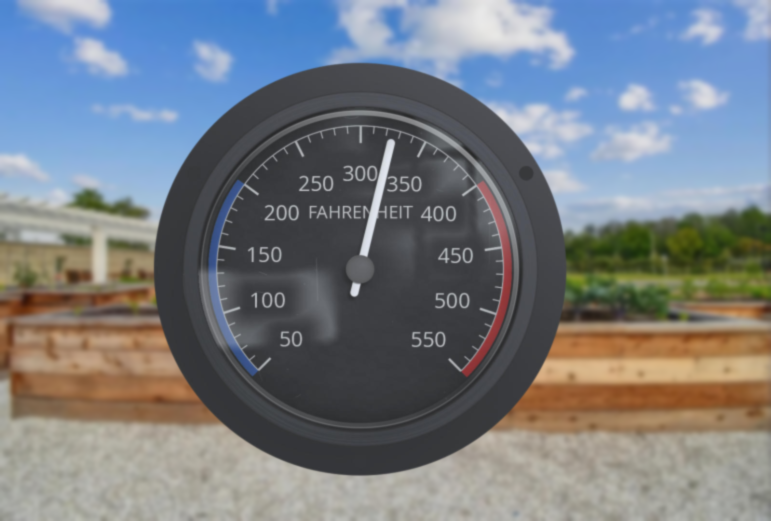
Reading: 325 °F
